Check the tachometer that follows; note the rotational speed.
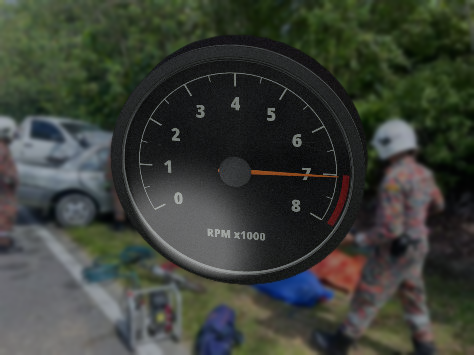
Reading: 7000 rpm
